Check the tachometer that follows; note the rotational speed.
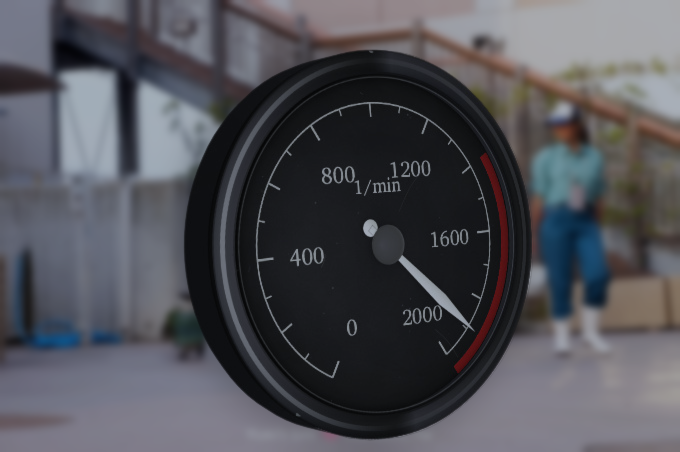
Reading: 1900 rpm
